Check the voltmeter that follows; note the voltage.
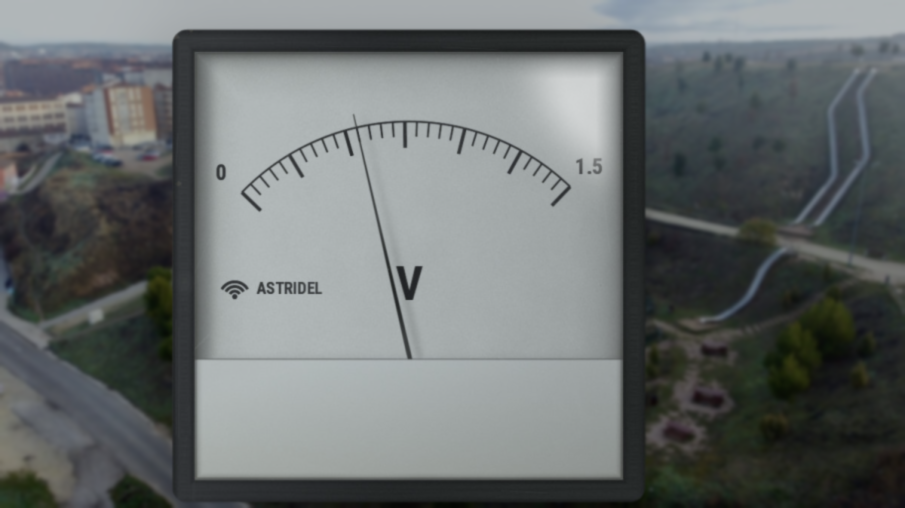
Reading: 0.55 V
